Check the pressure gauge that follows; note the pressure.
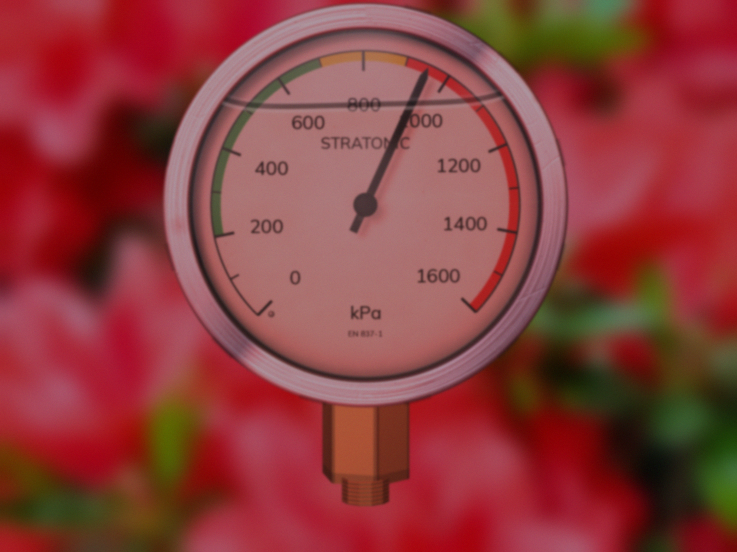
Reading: 950 kPa
